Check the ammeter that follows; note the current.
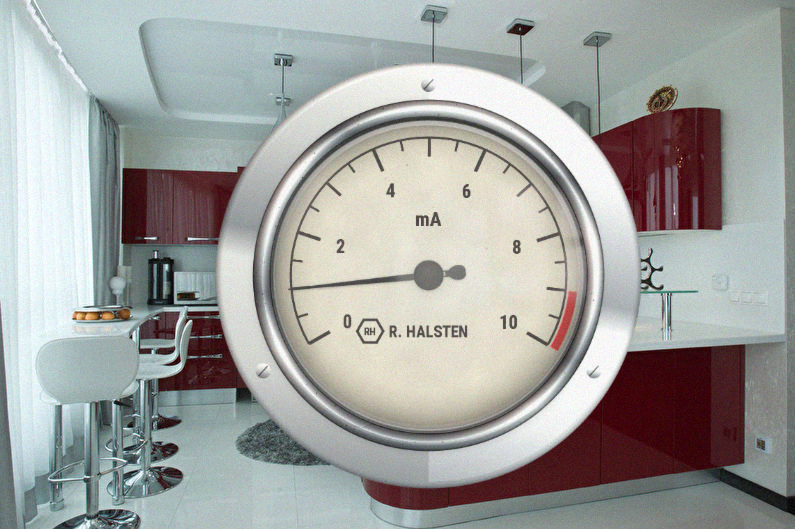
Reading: 1 mA
